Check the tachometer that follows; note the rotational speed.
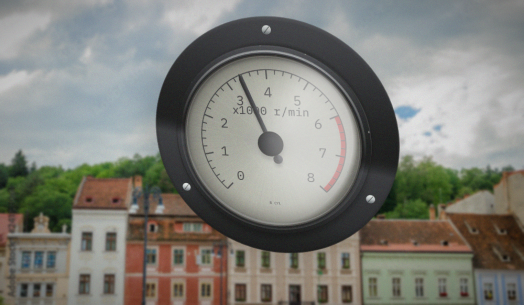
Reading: 3400 rpm
